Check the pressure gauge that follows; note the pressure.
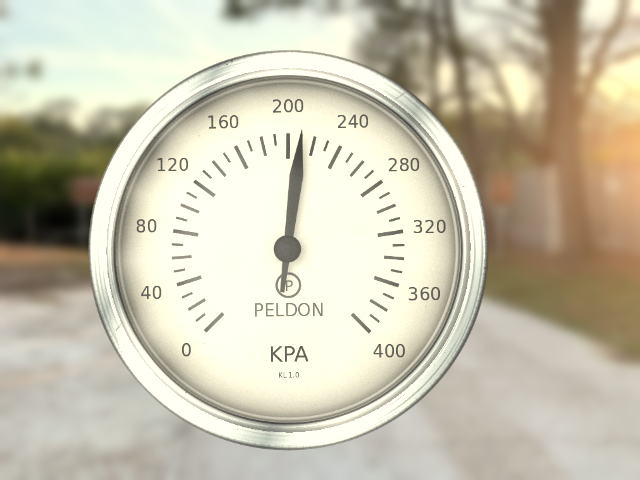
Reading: 210 kPa
